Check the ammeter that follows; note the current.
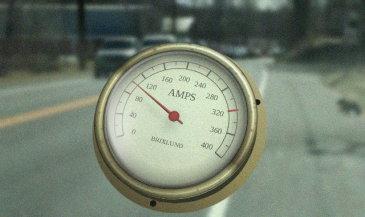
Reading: 100 A
